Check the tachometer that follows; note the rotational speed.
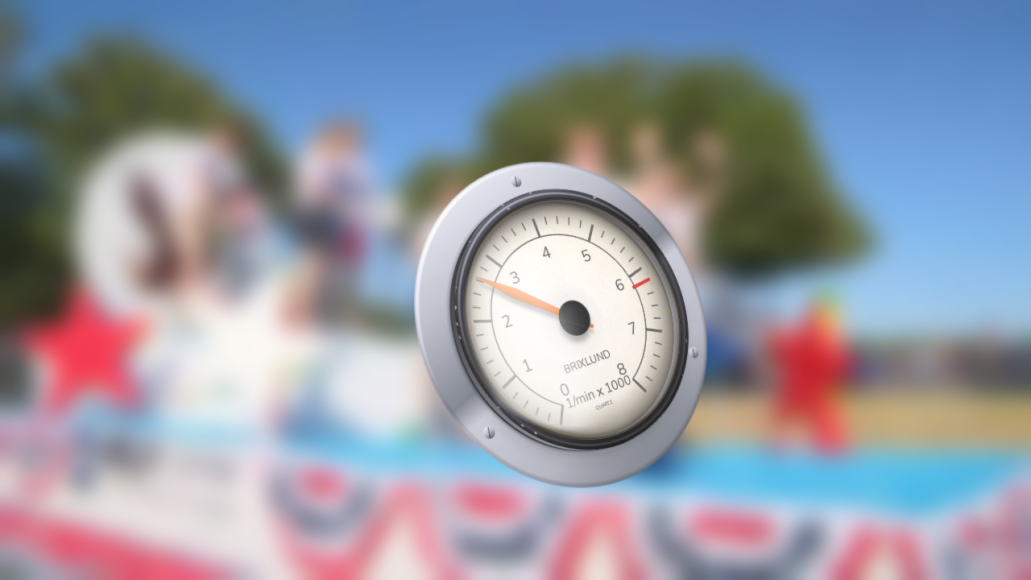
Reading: 2600 rpm
